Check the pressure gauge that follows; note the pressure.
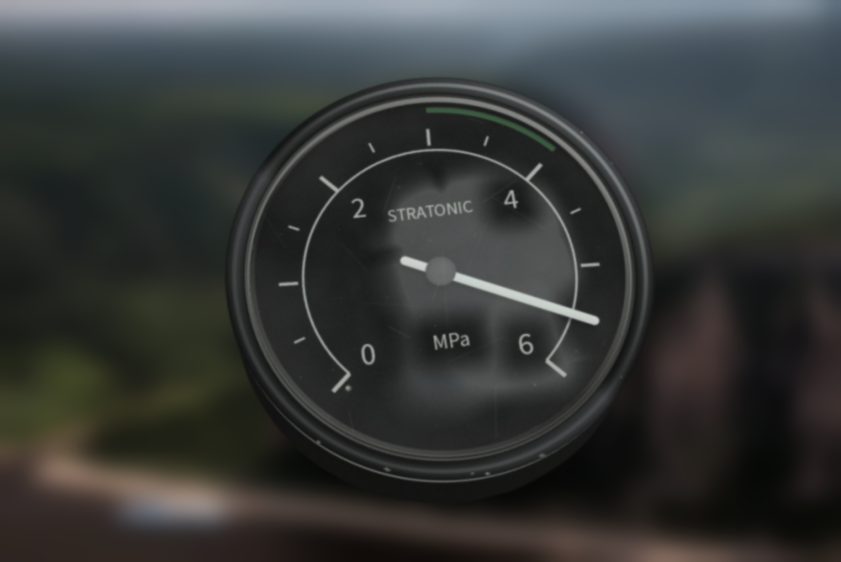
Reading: 5.5 MPa
